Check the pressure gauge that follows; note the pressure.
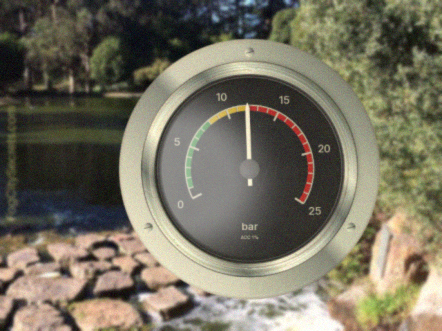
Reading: 12 bar
